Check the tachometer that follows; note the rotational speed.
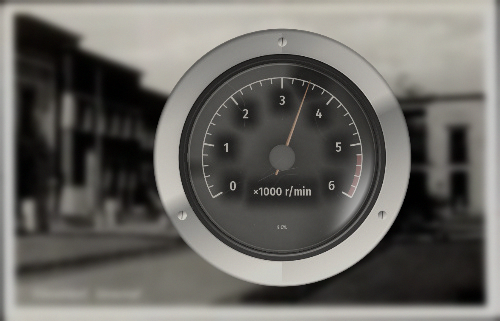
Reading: 3500 rpm
